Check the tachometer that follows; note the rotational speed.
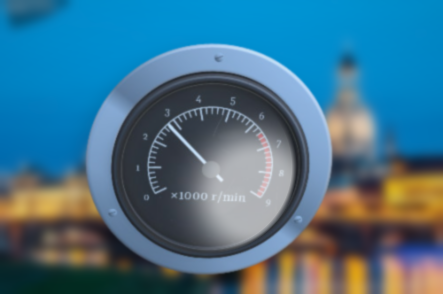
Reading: 2800 rpm
